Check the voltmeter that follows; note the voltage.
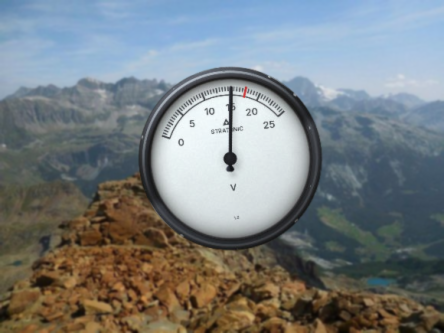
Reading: 15 V
